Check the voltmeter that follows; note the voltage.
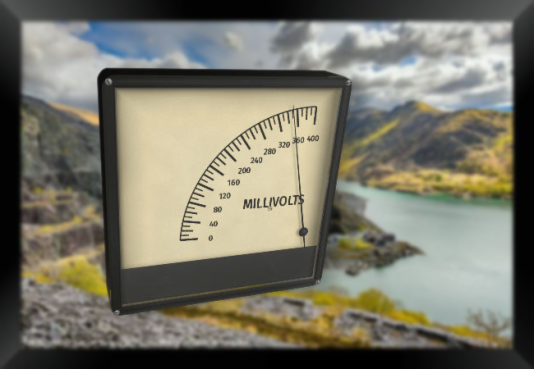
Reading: 350 mV
